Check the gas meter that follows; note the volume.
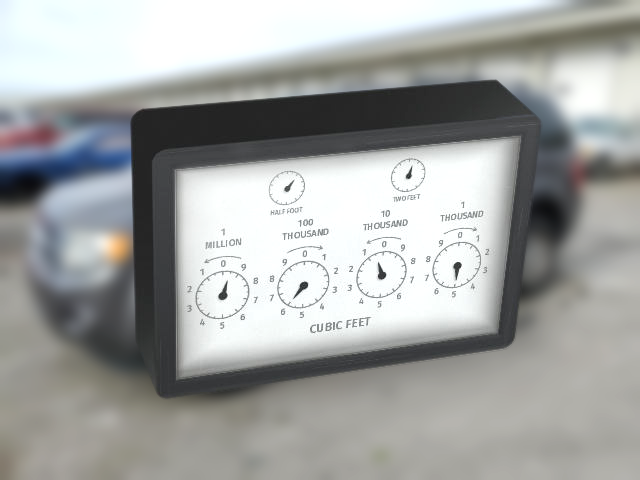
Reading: 960500 ft³
